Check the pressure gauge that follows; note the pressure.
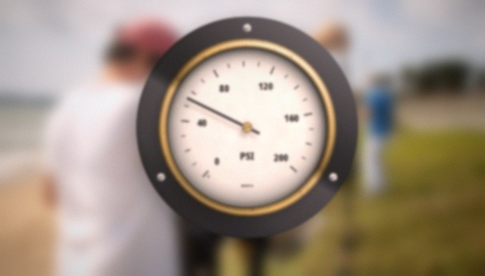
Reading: 55 psi
